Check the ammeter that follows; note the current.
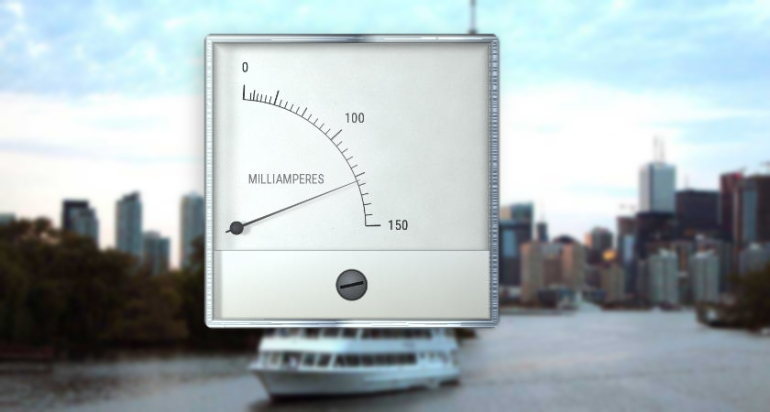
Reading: 127.5 mA
